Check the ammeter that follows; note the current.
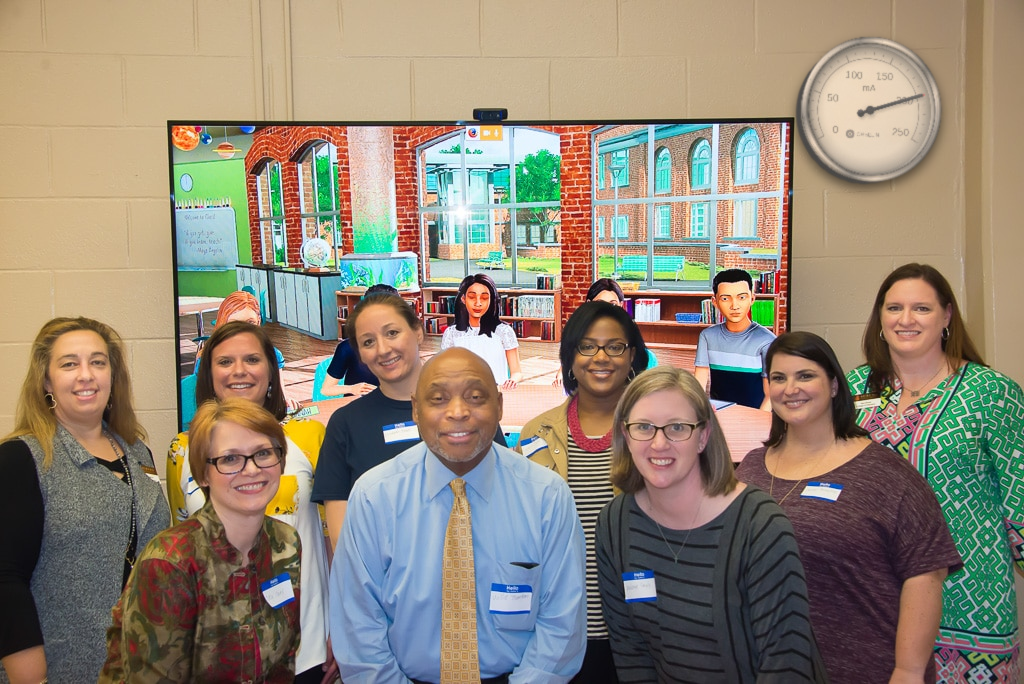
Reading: 200 mA
